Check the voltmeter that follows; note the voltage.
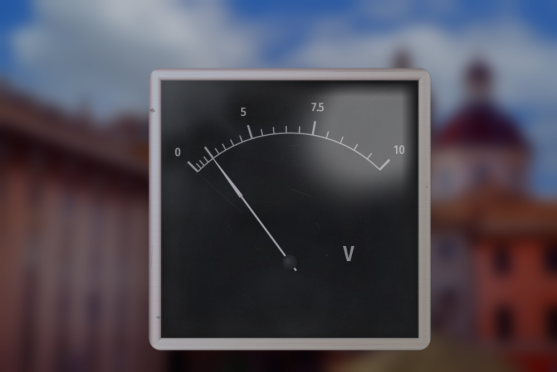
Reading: 2.5 V
